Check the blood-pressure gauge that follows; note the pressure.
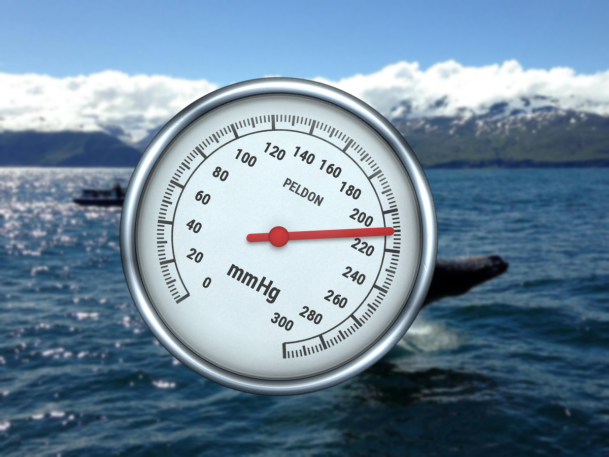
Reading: 210 mmHg
